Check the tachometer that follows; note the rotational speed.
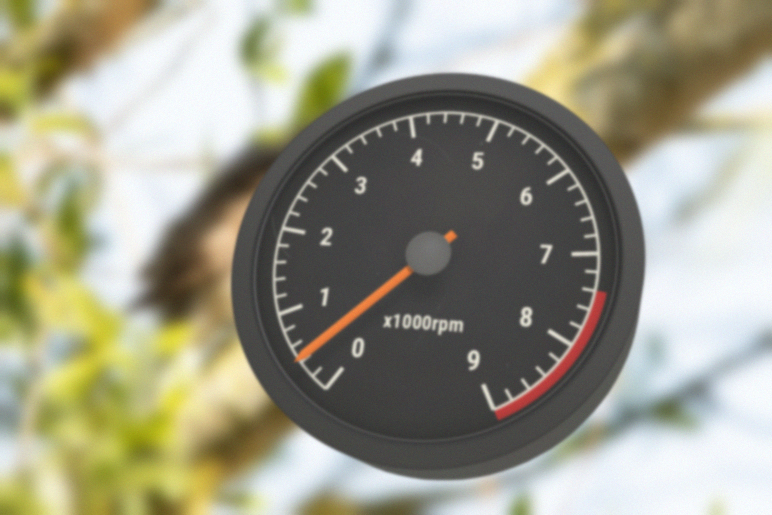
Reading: 400 rpm
